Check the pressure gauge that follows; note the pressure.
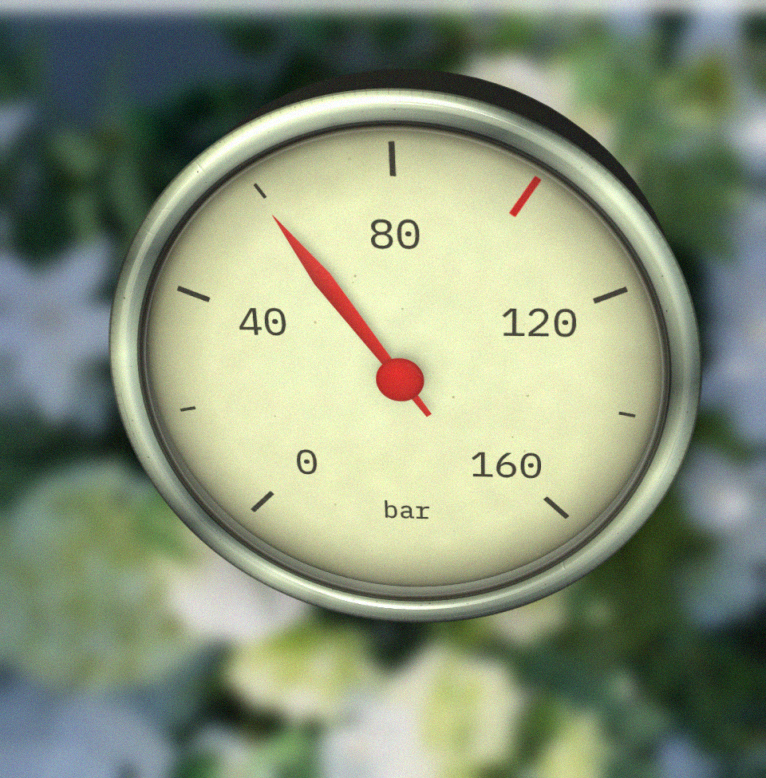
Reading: 60 bar
